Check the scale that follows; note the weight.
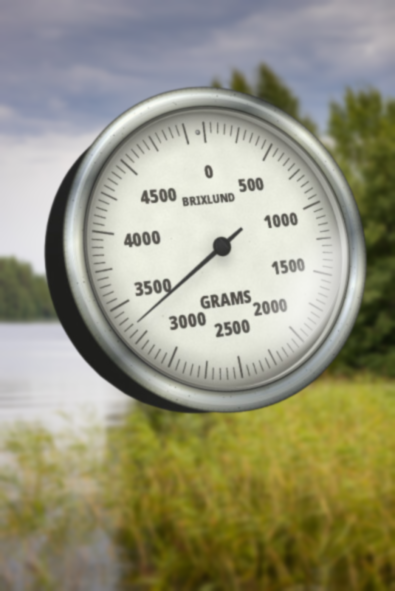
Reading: 3350 g
